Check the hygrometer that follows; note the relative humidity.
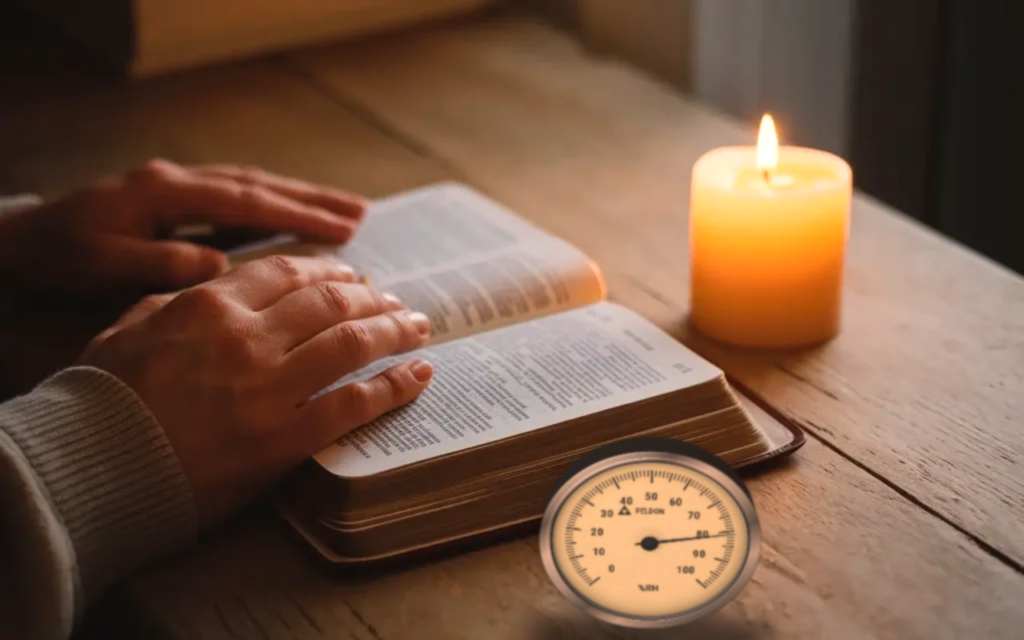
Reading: 80 %
